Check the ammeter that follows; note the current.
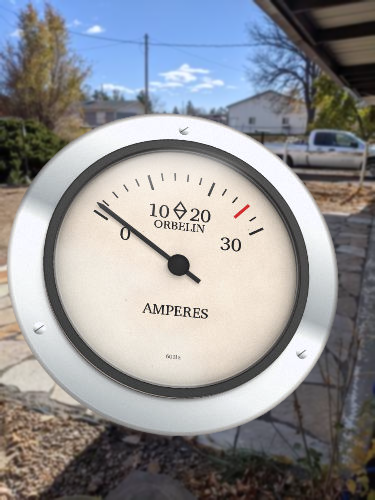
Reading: 1 A
